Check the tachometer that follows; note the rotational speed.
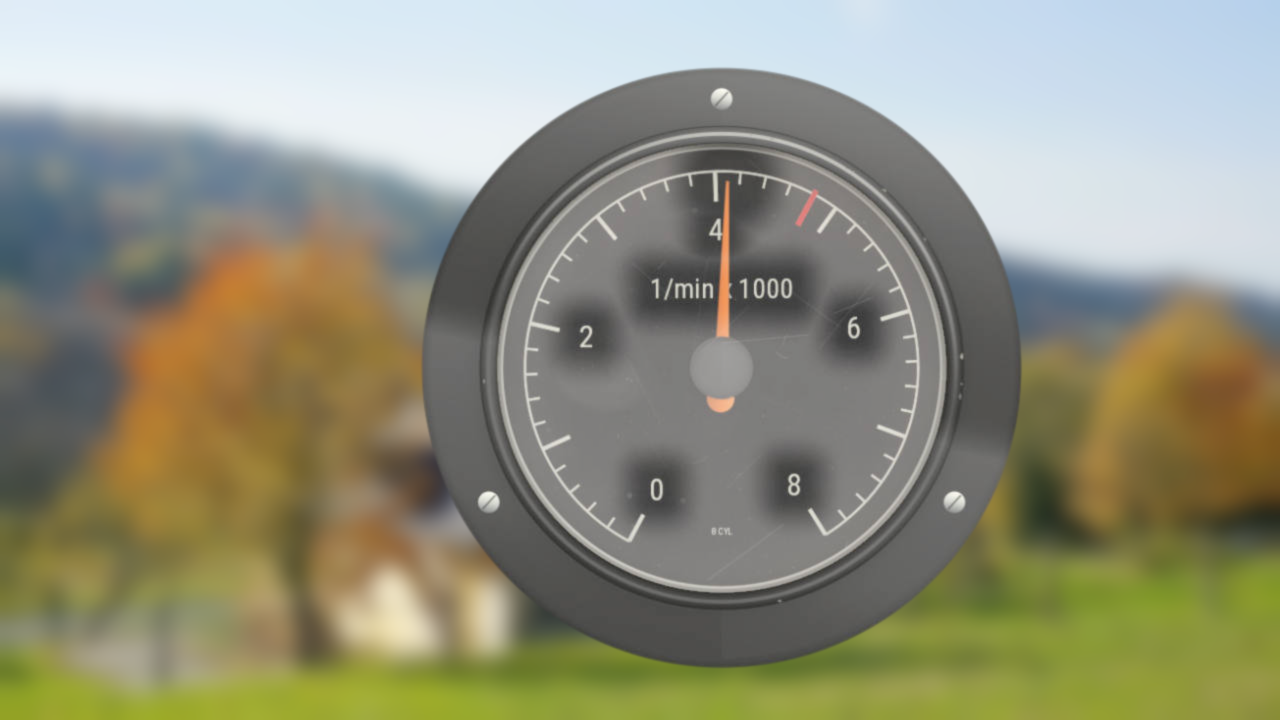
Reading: 4100 rpm
